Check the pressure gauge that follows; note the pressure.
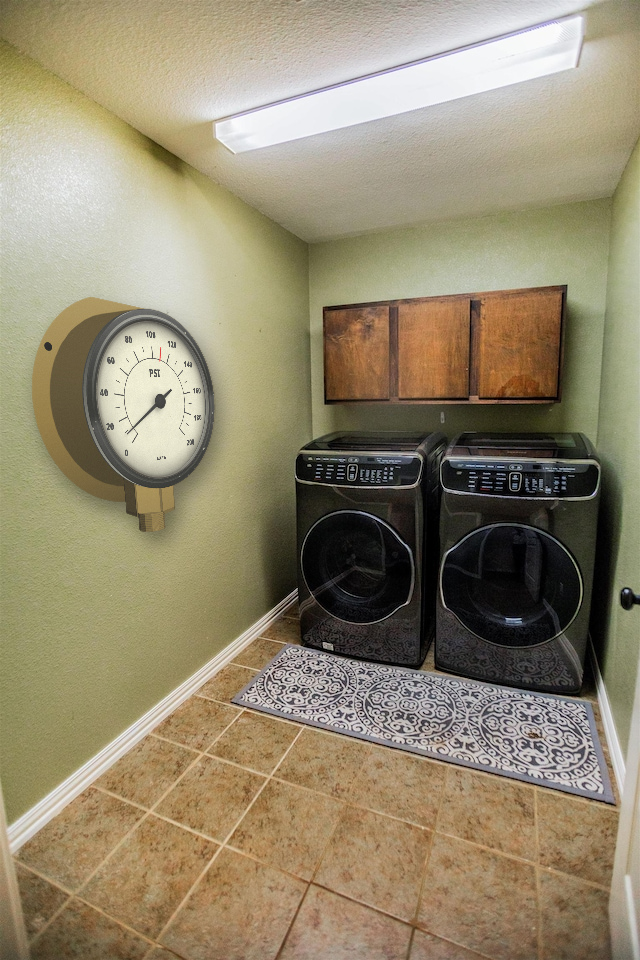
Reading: 10 psi
